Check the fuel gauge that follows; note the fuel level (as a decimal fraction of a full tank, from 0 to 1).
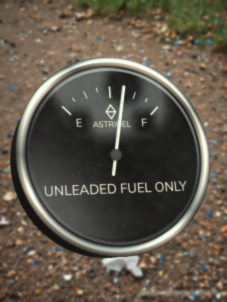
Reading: 0.625
